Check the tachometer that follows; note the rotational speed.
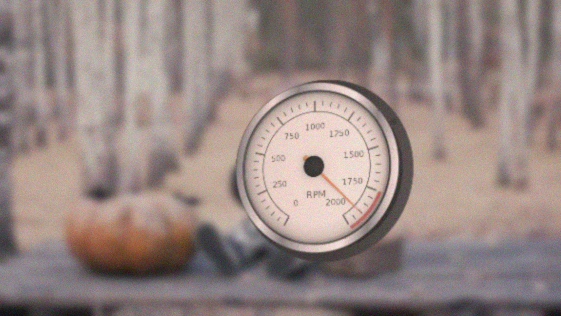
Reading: 1900 rpm
